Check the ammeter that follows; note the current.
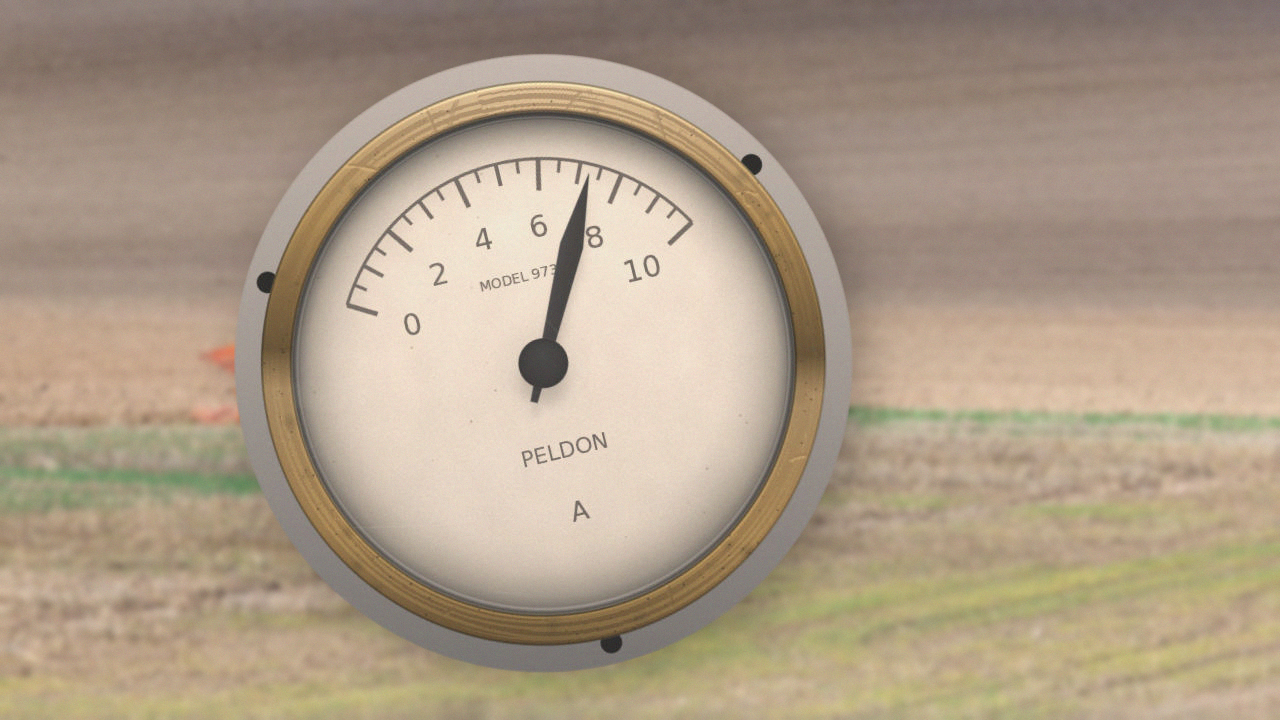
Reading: 7.25 A
